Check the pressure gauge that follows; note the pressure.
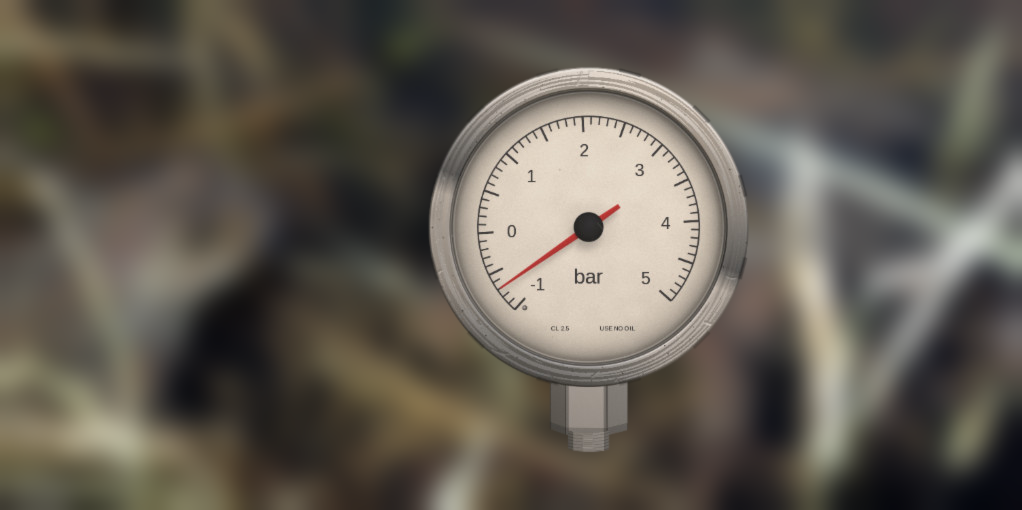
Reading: -0.7 bar
